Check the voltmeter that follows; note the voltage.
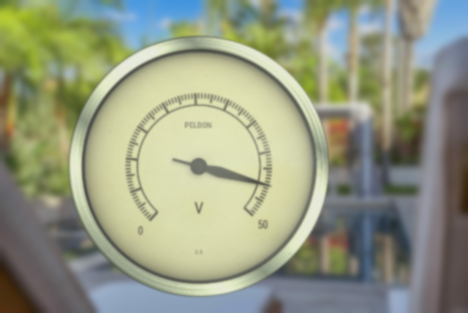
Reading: 45 V
